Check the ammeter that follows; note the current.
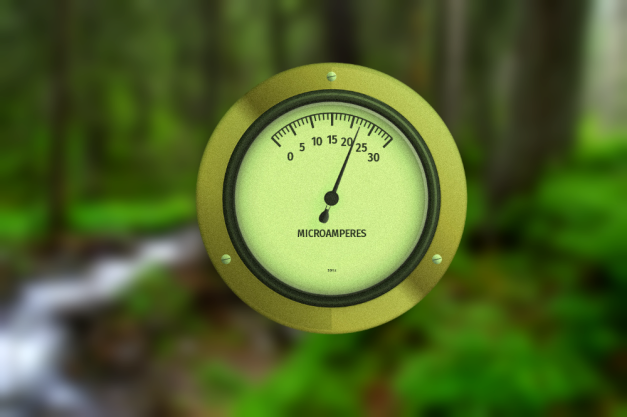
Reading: 22 µA
